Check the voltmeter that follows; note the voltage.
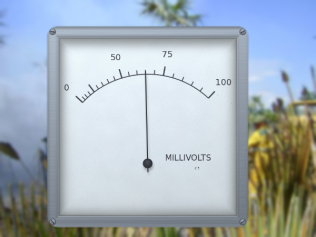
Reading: 65 mV
